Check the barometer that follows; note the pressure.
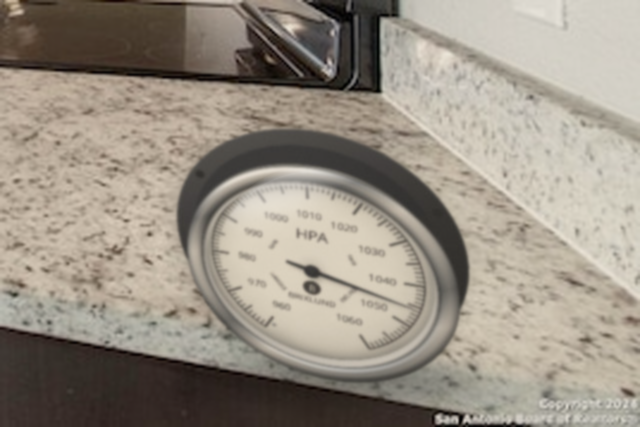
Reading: 1045 hPa
